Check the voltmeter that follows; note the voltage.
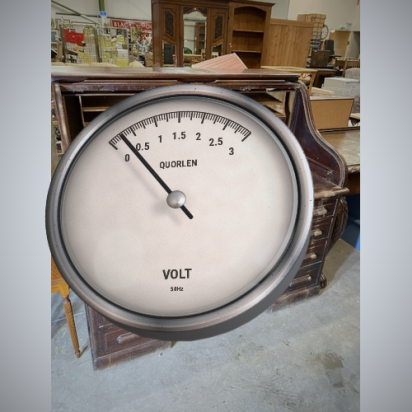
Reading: 0.25 V
